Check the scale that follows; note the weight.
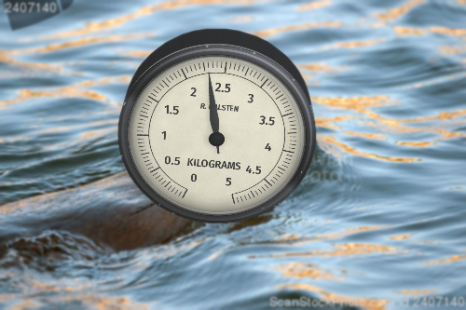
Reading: 2.3 kg
